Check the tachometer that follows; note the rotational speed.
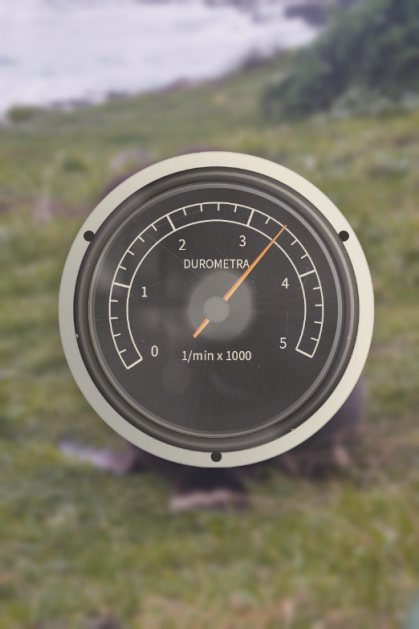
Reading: 3400 rpm
